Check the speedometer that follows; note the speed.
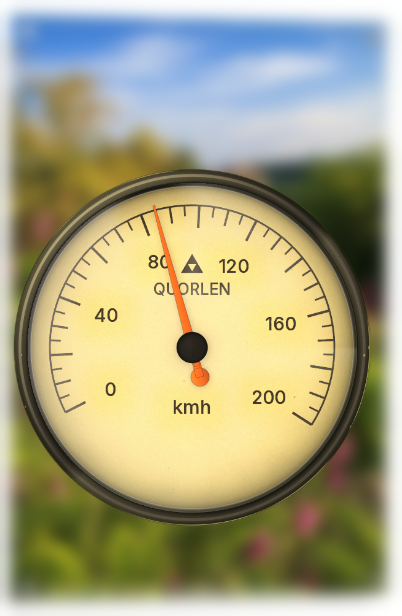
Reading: 85 km/h
